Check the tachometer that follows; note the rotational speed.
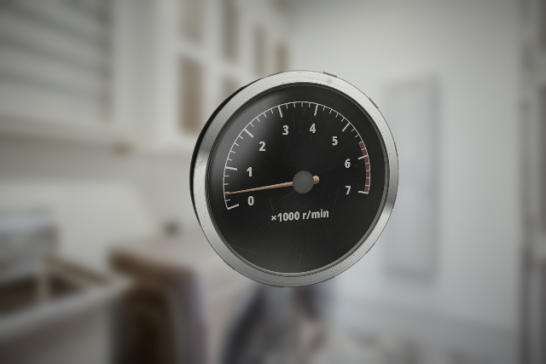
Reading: 400 rpm
